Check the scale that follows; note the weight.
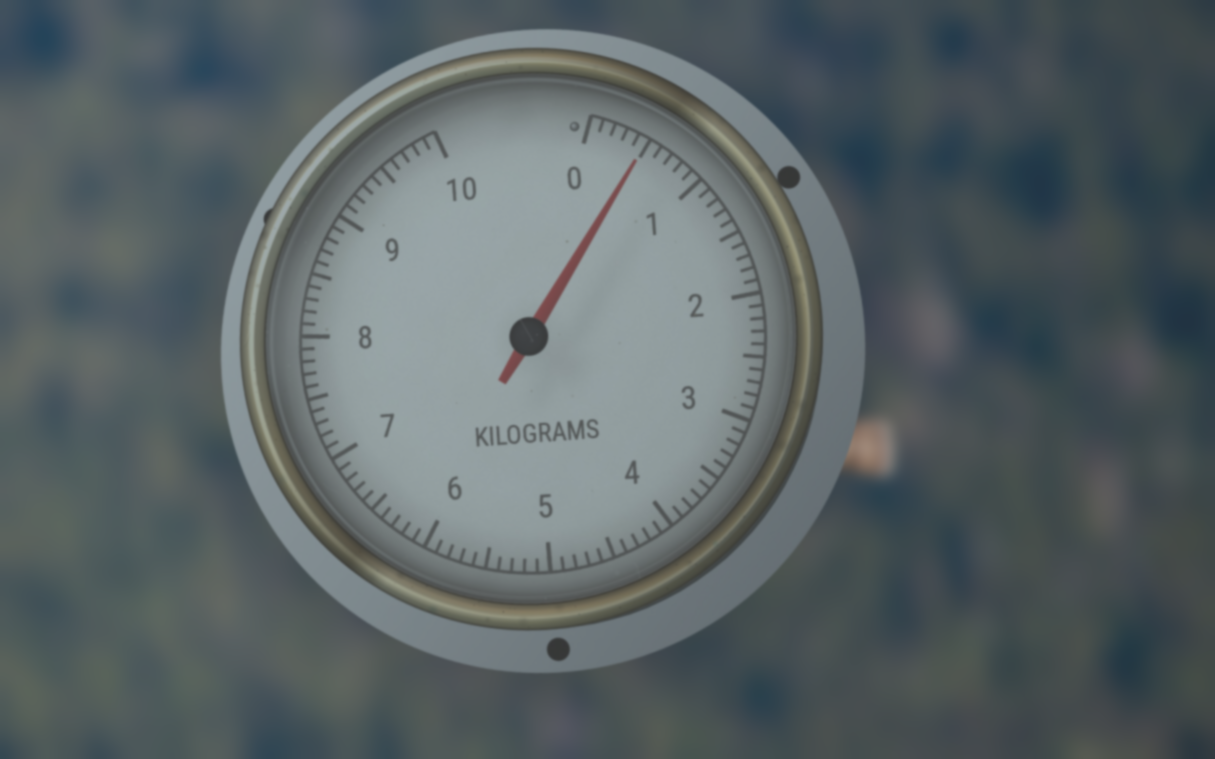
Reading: 0.5 kg
